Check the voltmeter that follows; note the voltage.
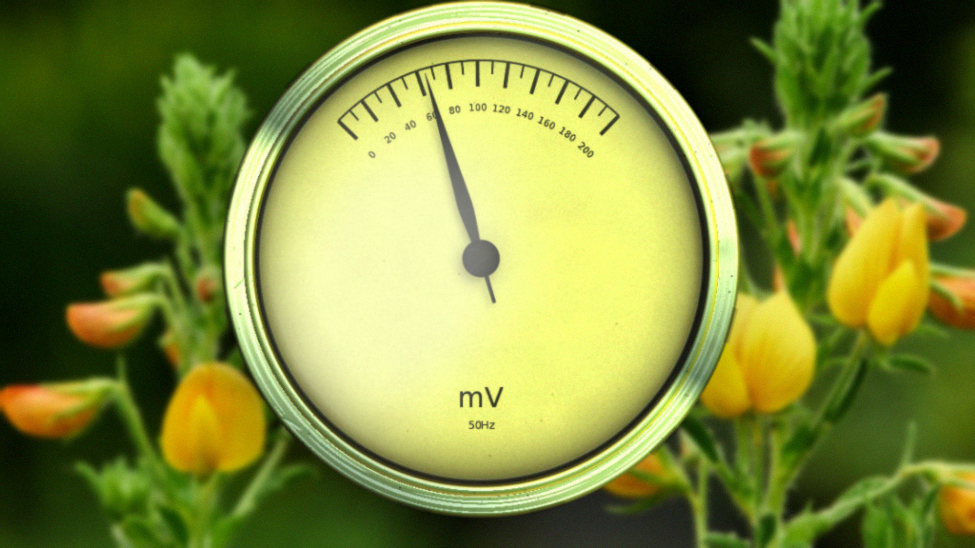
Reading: 65 mV
